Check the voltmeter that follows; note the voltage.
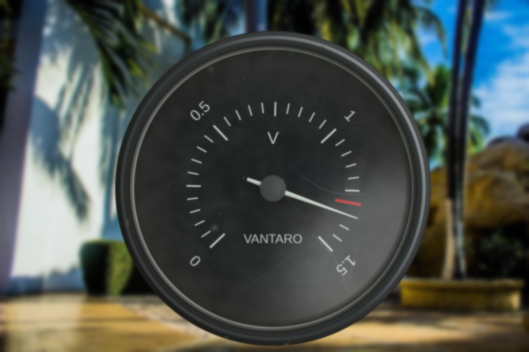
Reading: 1.35 V
